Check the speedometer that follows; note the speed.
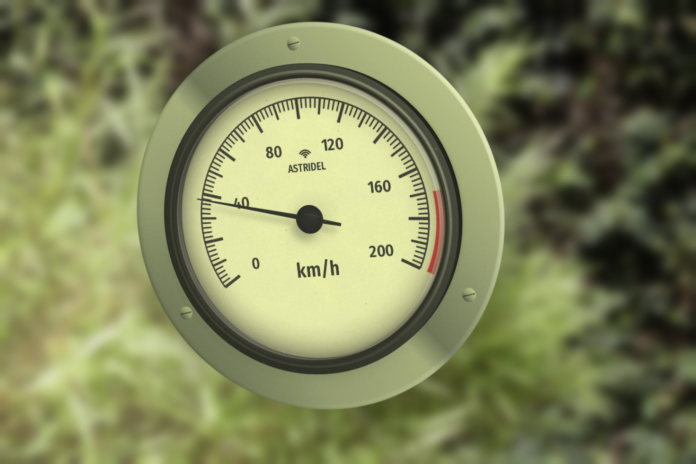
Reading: 38 km/h
